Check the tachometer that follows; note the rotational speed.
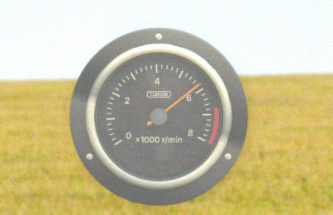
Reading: 5800 rpm
